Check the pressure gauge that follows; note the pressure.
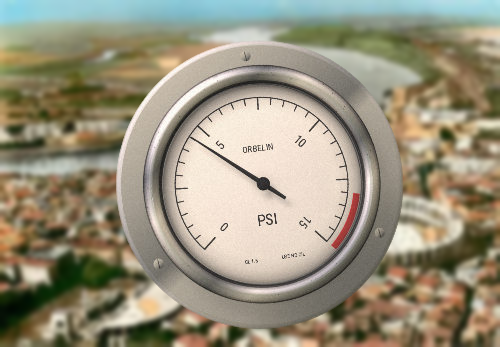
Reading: 4.5 psi
